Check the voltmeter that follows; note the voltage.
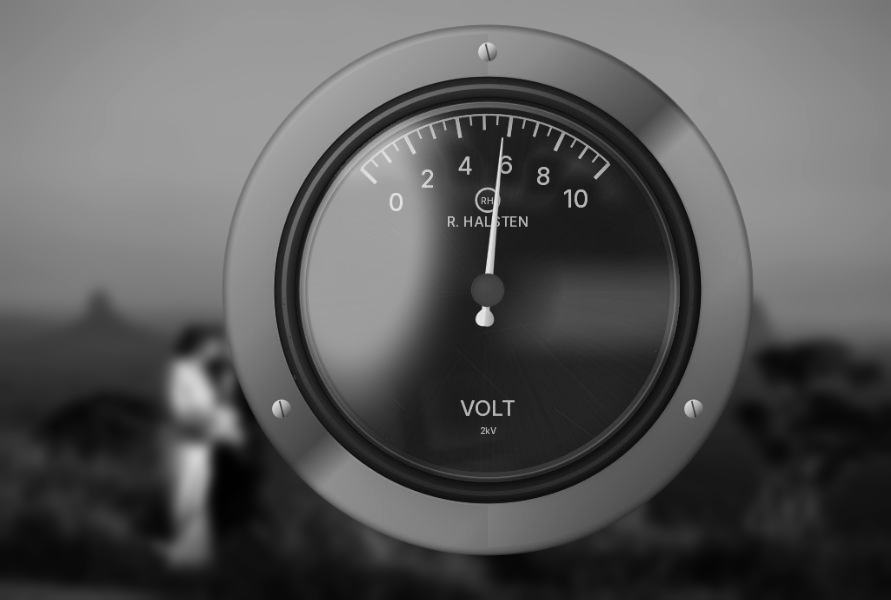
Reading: 5.75 V
